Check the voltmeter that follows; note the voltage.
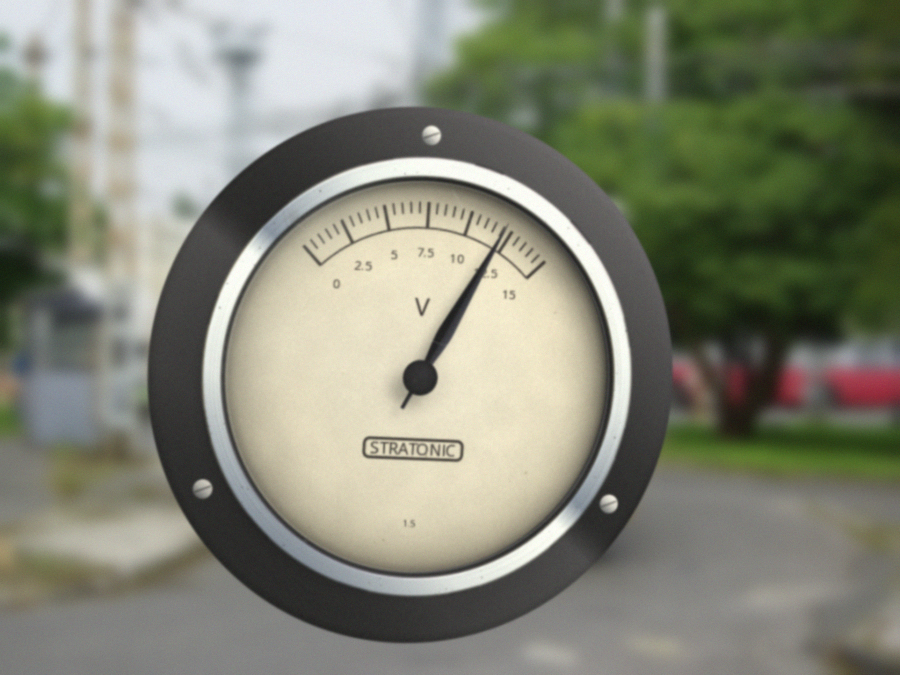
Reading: 12 V
